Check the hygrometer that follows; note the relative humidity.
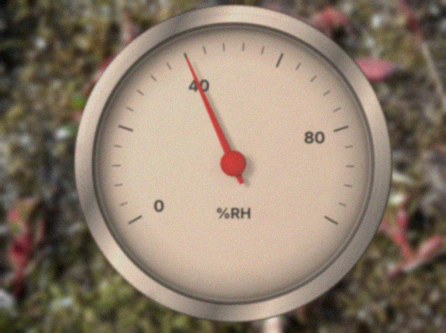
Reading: 40 %
